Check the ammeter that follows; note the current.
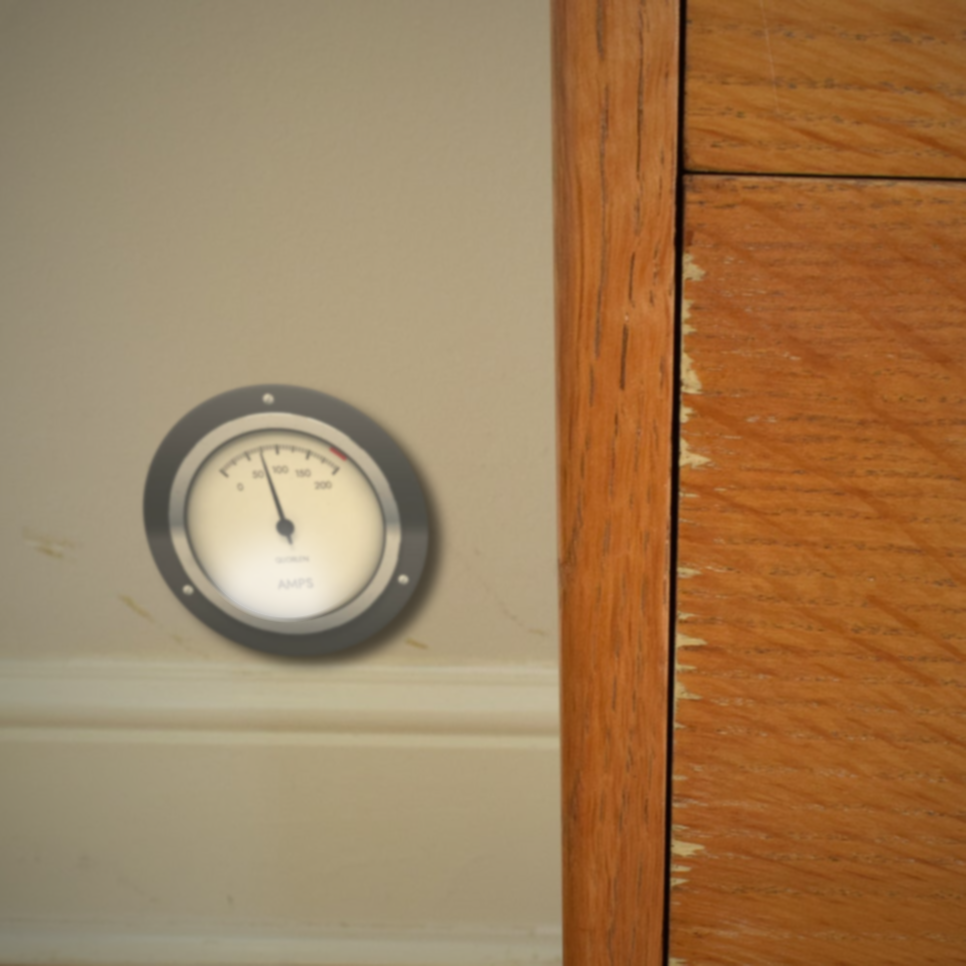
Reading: 75 A
